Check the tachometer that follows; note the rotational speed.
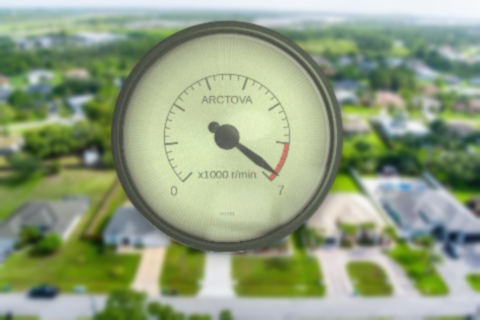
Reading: 6800 rpm
